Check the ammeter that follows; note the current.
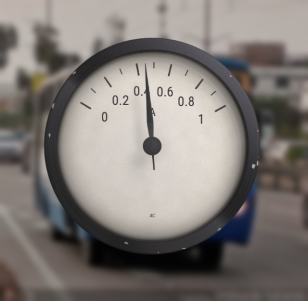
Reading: 0.45 A
